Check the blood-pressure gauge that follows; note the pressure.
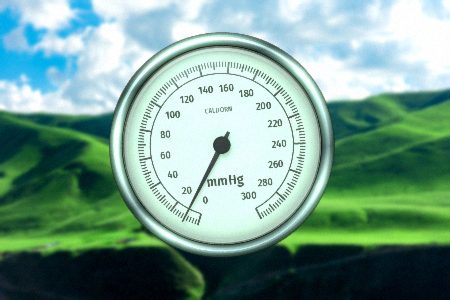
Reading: 10 mmHg
